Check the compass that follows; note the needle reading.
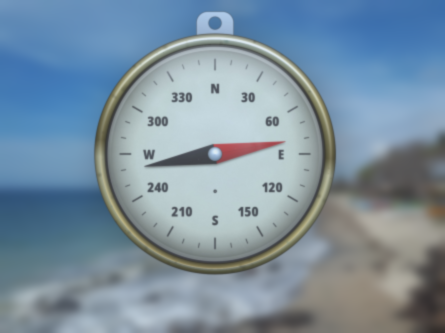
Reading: 80 °
